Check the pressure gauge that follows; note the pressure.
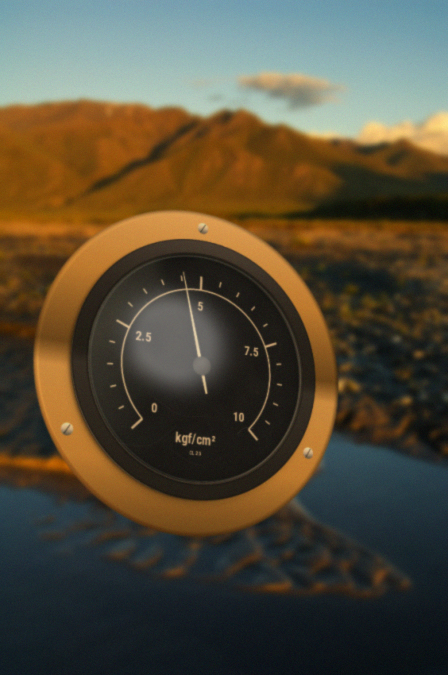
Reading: 4.5 kg/cm²
